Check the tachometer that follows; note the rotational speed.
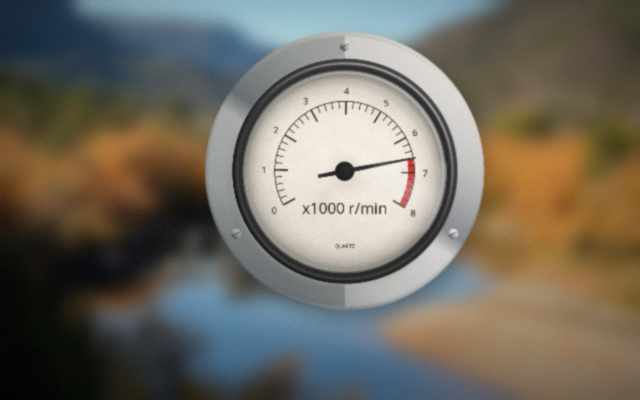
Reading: 6600 rpm
